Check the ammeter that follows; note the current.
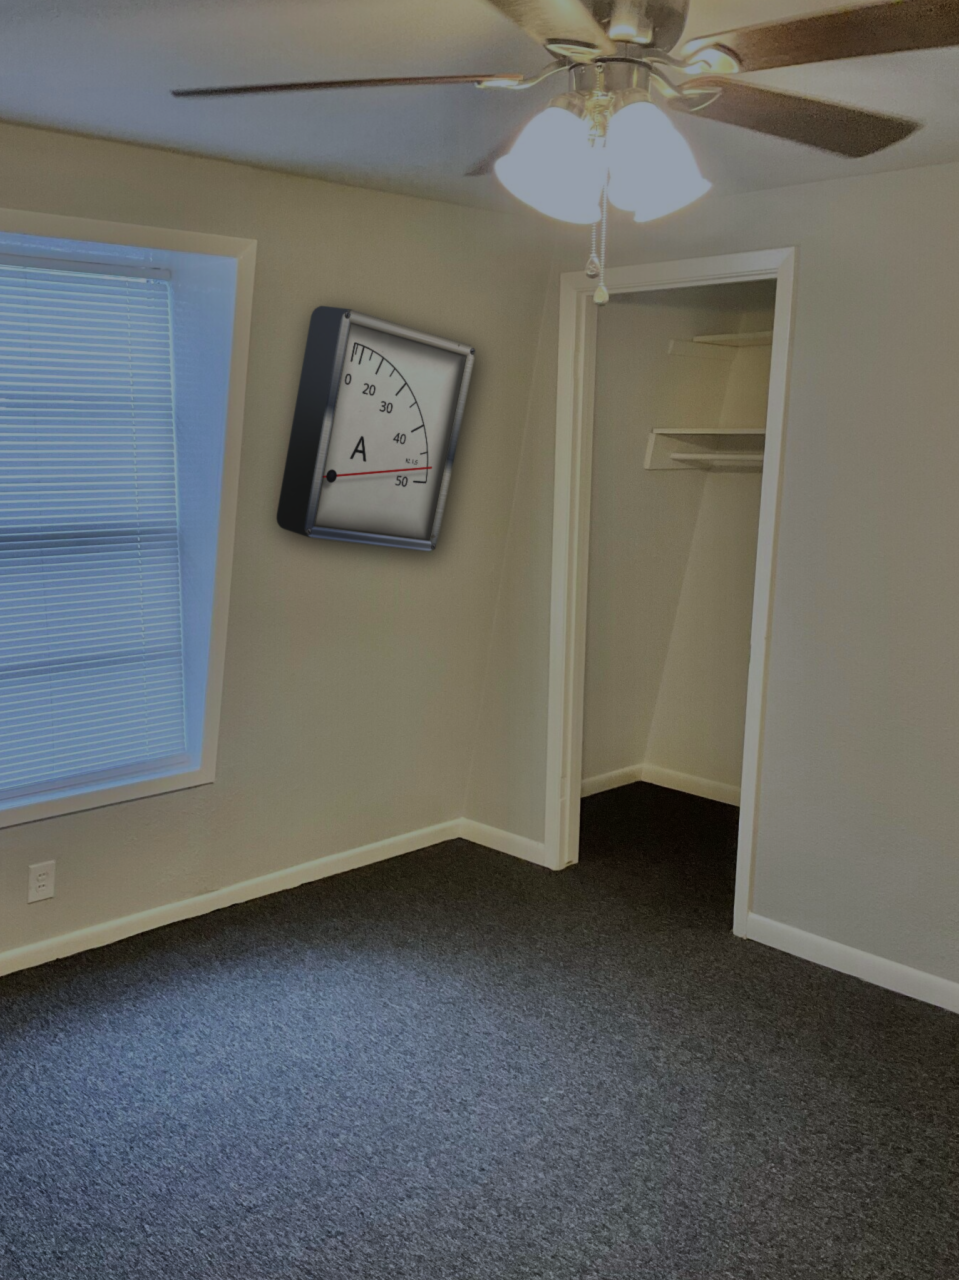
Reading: 47.5 A
